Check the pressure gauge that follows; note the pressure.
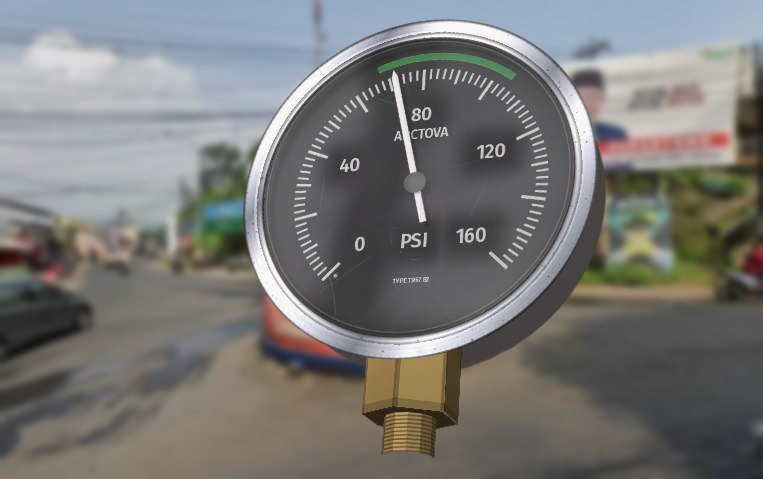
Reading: 72 psi
